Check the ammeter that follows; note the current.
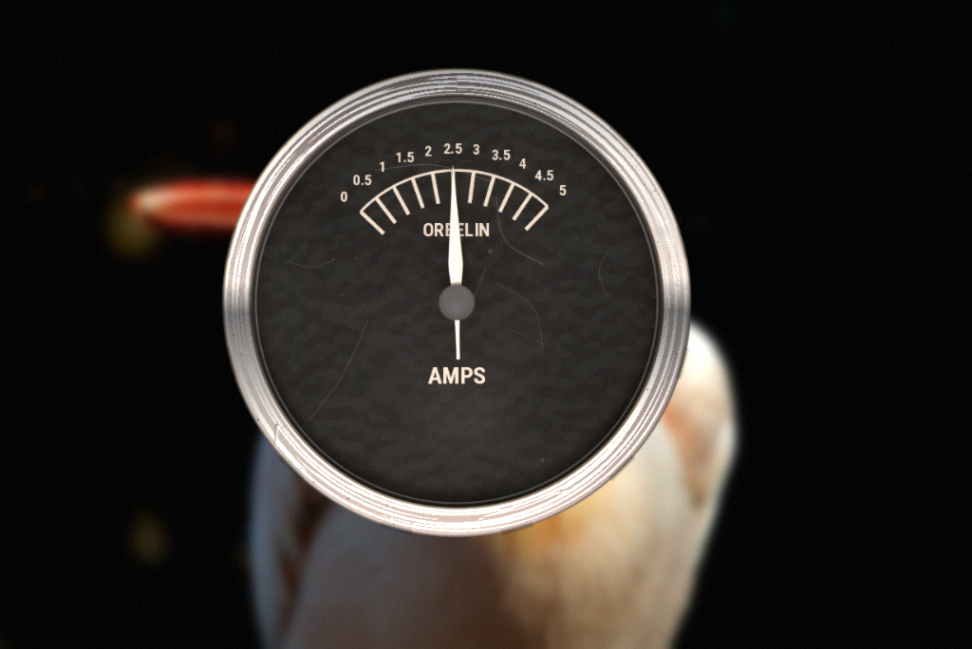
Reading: 2.5 A
